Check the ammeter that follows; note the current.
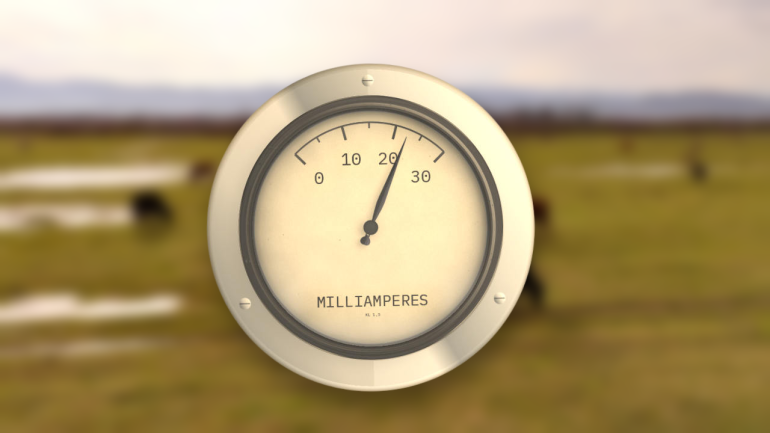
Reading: 22.5 mA
